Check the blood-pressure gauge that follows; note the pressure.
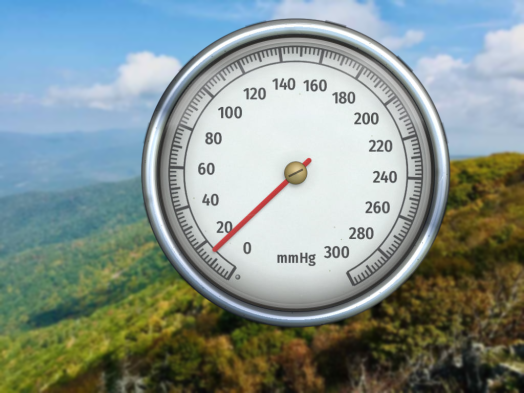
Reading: 14 mmHg
